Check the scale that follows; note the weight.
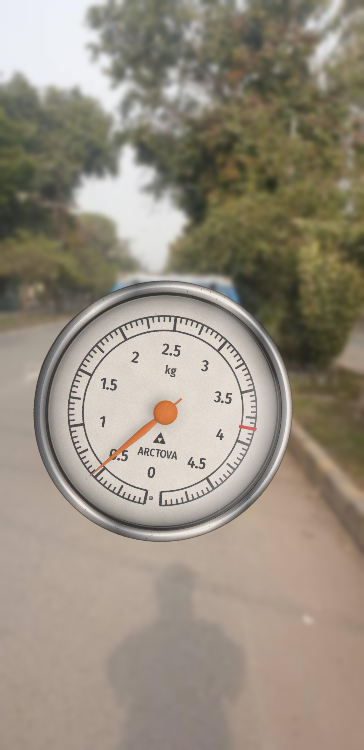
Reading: 0.55 kg
